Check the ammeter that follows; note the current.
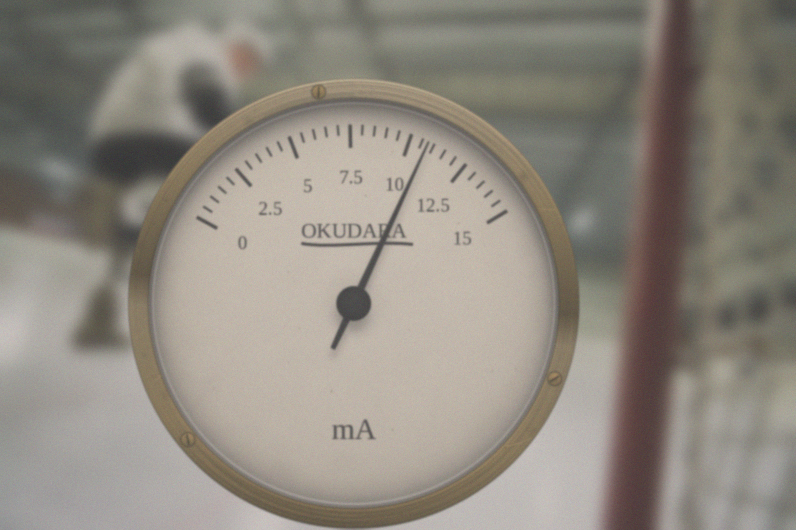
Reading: 10.75 mA
